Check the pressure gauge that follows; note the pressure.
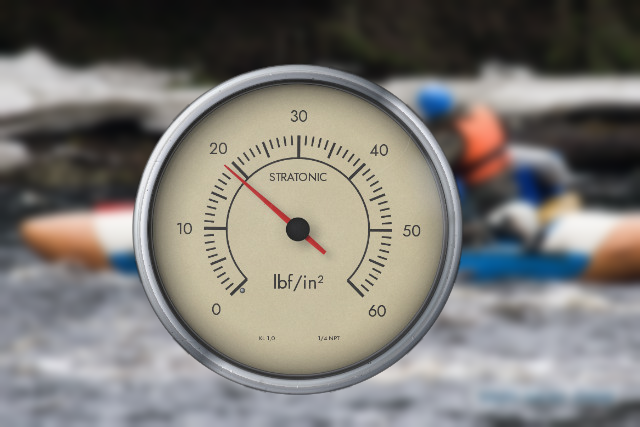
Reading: 19 psi
